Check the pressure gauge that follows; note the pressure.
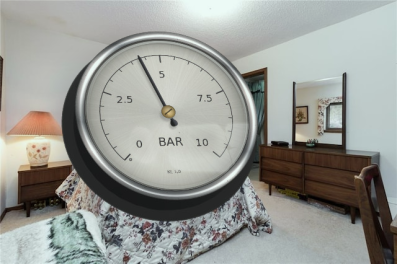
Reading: 4.25 bar
